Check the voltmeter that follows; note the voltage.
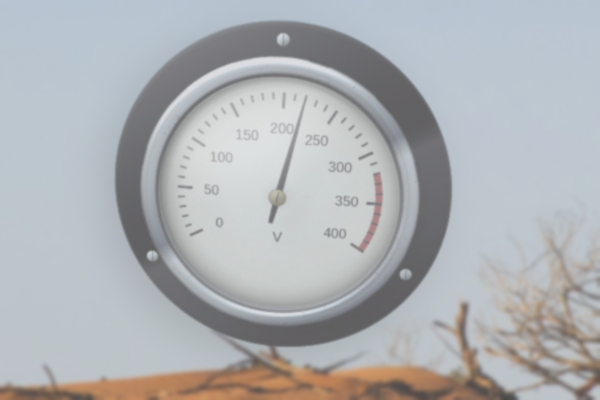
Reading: 220 V
